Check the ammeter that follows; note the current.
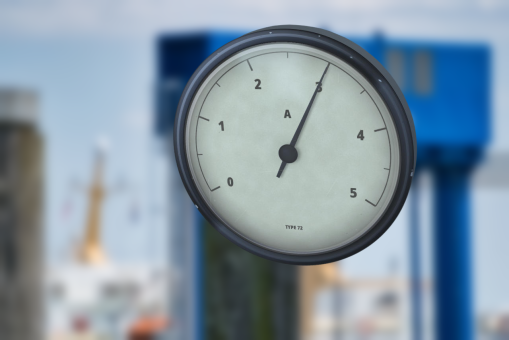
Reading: 3 A
